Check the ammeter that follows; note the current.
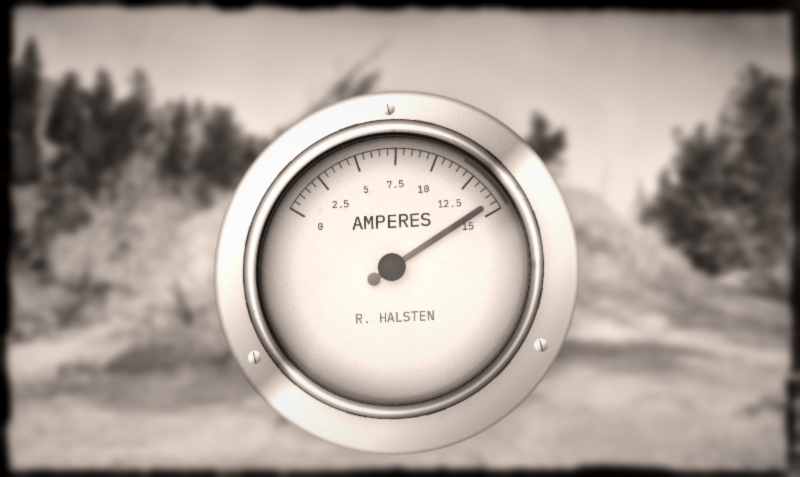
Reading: 14.5 A
